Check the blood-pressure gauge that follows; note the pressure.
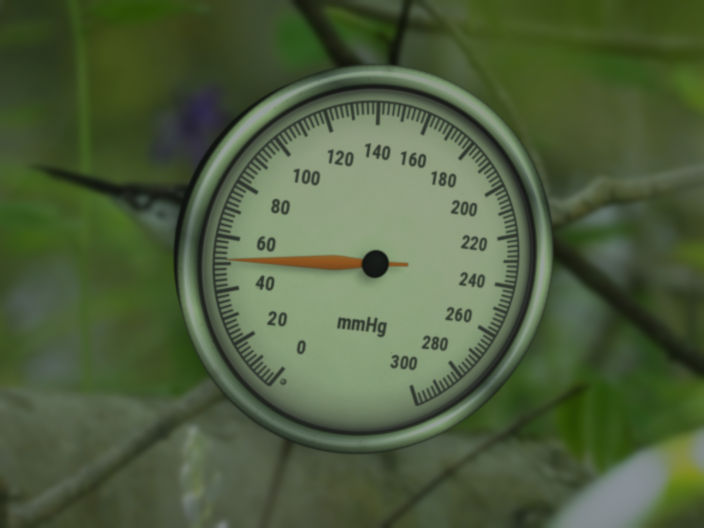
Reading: 52 mmHg
